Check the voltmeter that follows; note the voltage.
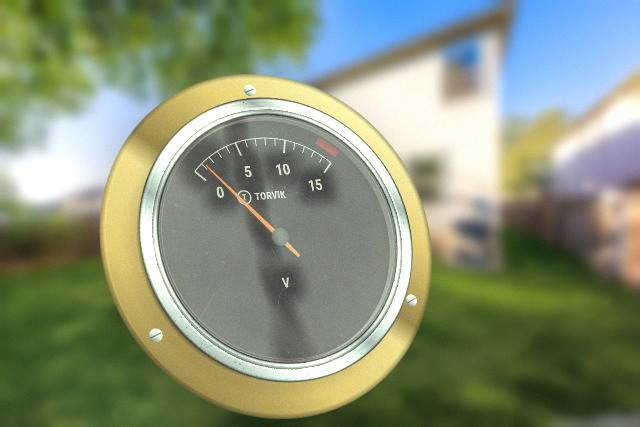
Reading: 1 V
